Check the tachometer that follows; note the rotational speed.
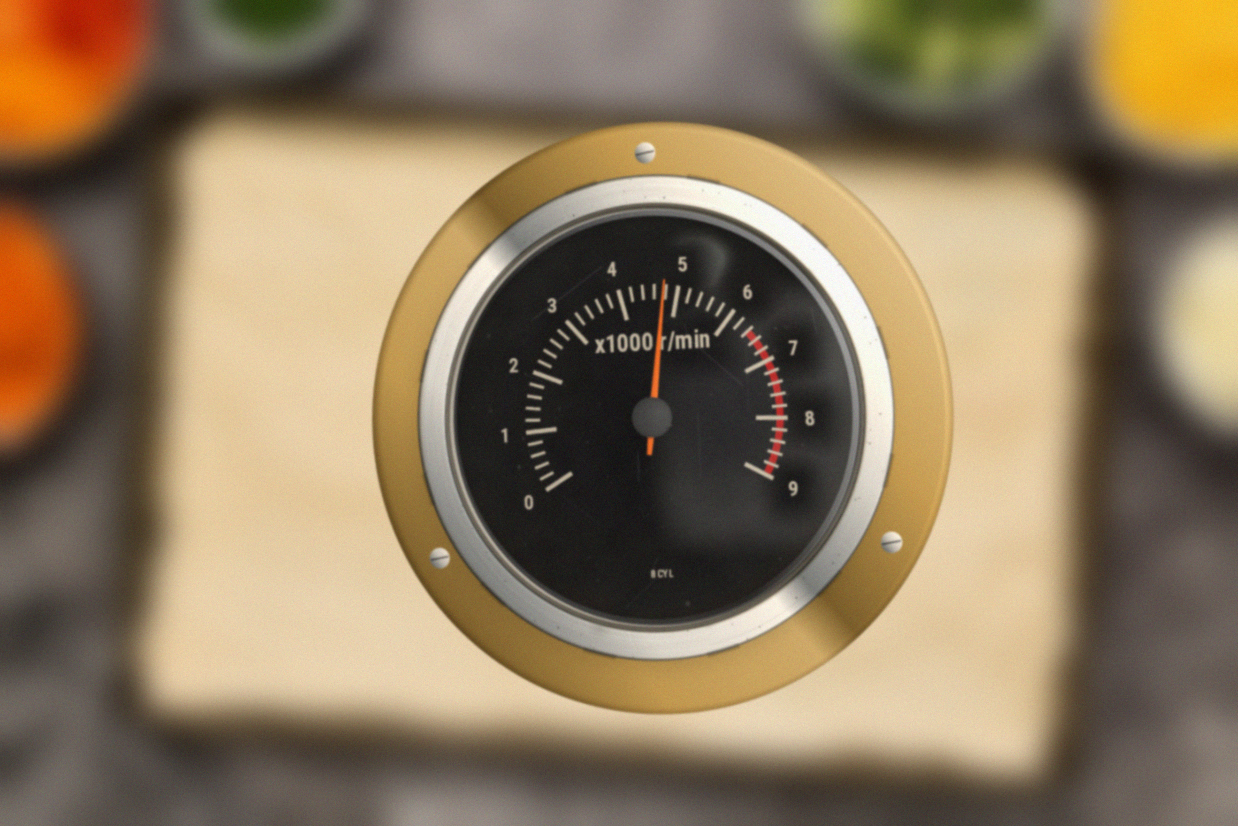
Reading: 4800 rpm
